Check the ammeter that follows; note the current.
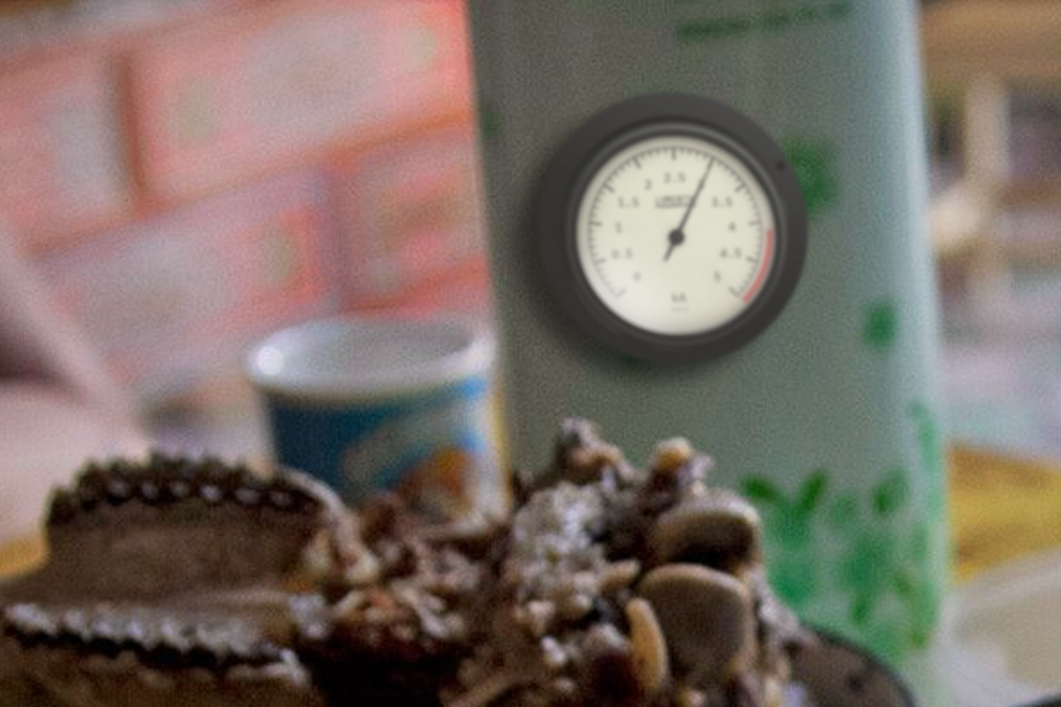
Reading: 3 kA
